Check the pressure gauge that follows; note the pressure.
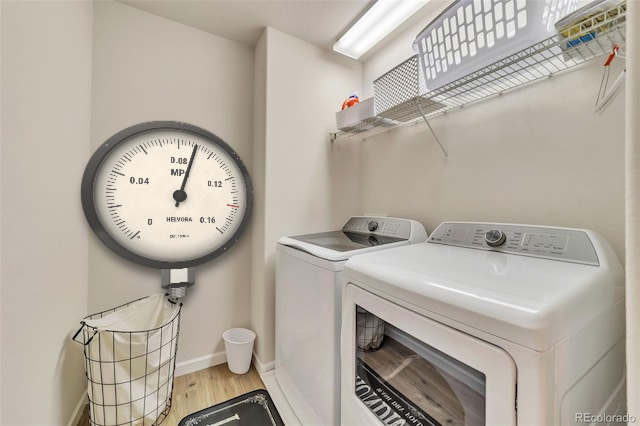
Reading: 0.09 MPa
